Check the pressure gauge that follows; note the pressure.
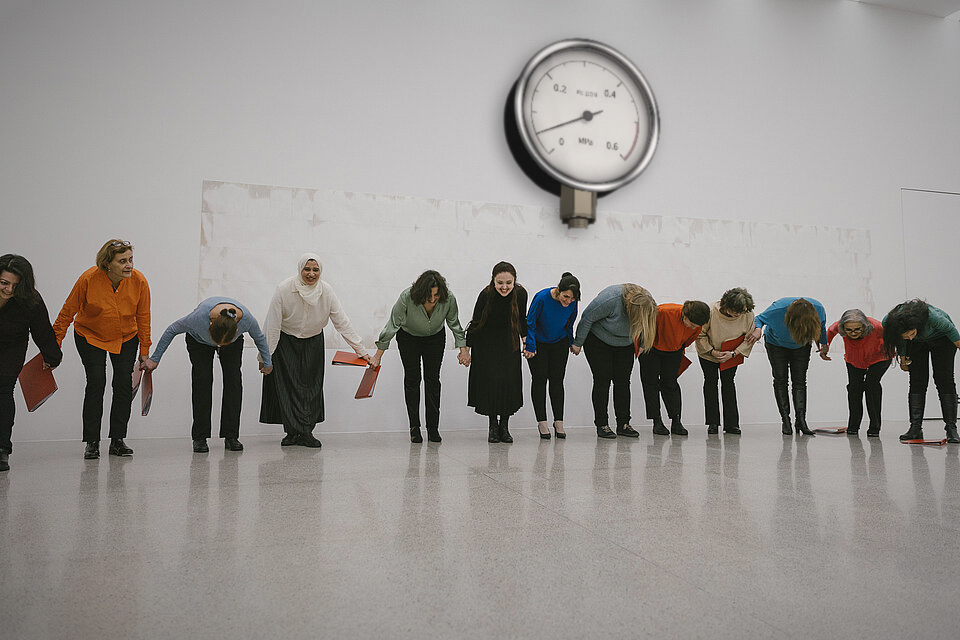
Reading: 0.05 MPa
